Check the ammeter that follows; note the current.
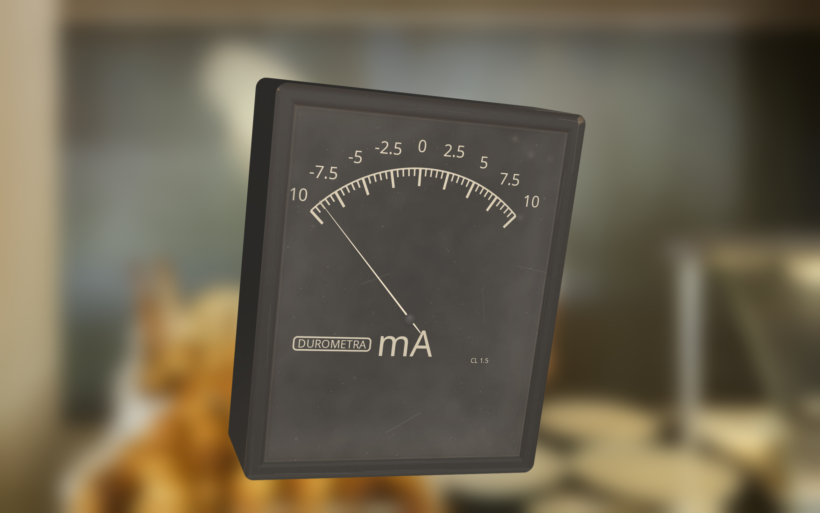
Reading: -9 mA
